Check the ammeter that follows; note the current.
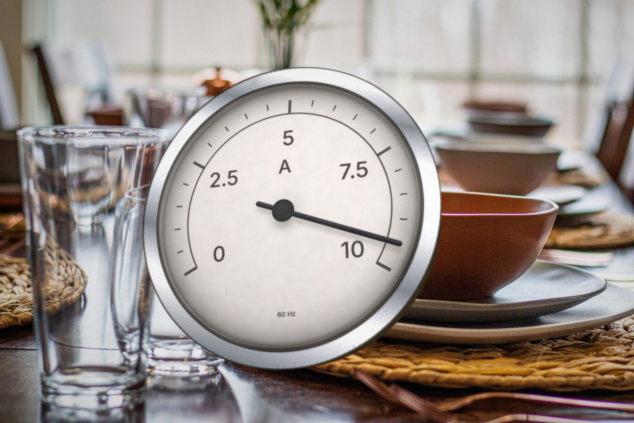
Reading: 9.5 A
